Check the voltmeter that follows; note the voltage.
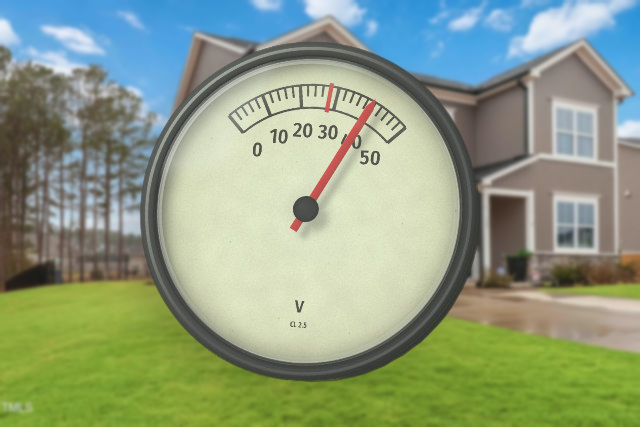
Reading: 40 V
